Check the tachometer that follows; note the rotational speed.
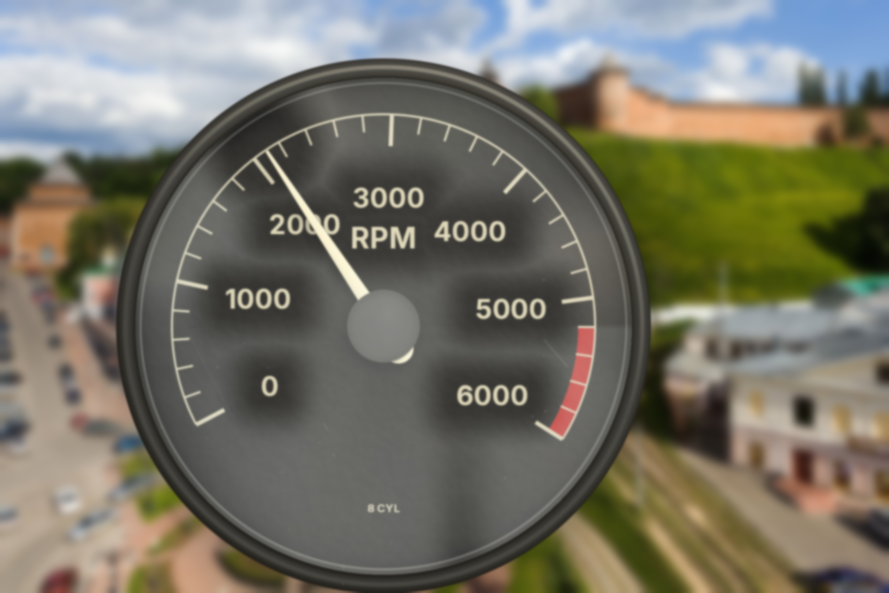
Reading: 2100 rpm
